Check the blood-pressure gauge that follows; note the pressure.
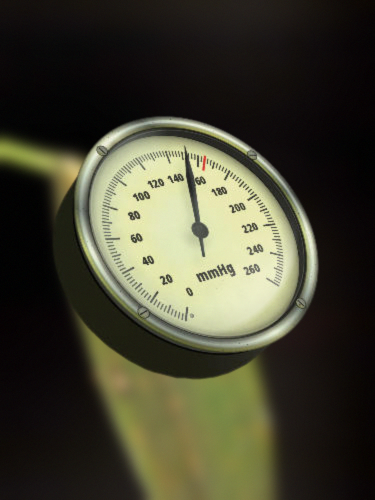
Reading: 150 mmHg
